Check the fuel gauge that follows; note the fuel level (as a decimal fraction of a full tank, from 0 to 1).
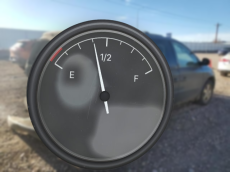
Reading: 0.375
